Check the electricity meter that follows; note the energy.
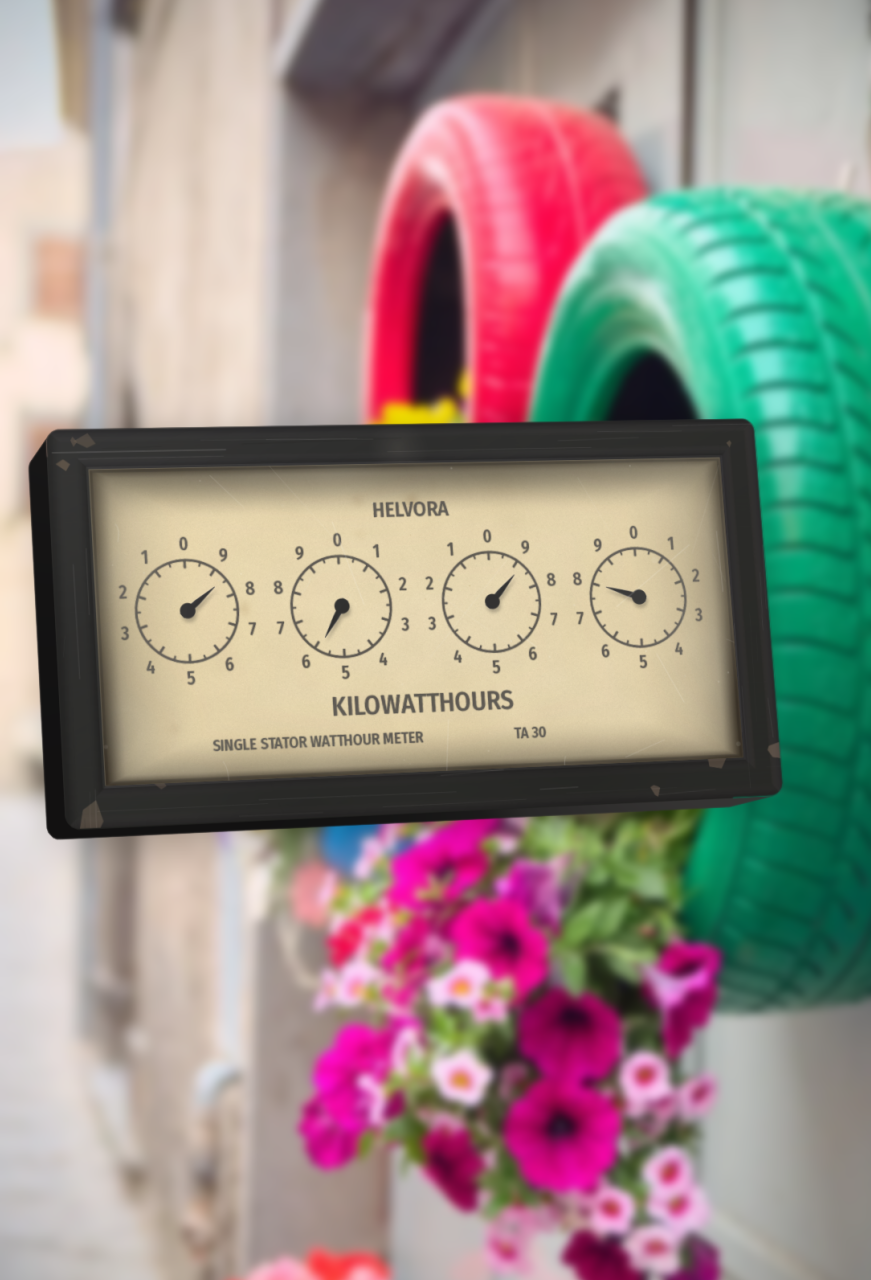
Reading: 8588 kWh
